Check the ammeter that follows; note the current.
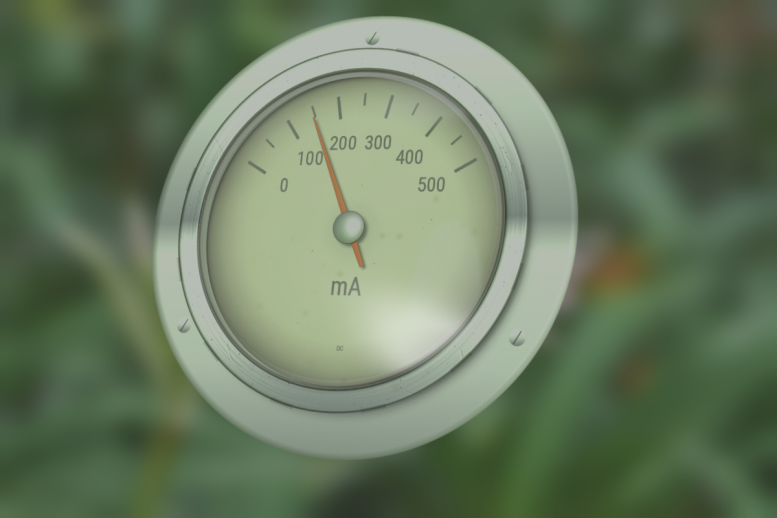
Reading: 150 mA
